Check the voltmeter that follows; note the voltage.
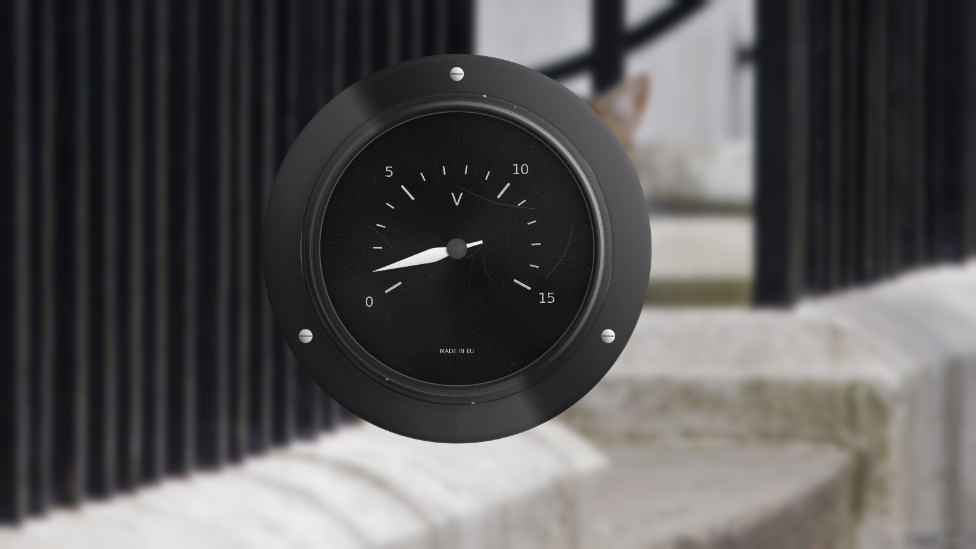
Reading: 1 V
